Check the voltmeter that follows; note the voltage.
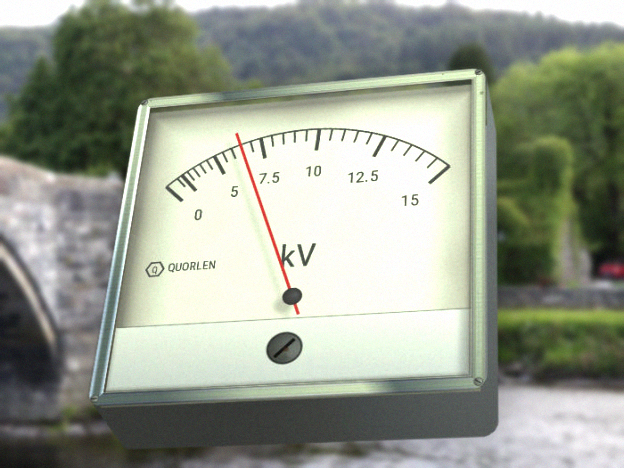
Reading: 6.5 kV
